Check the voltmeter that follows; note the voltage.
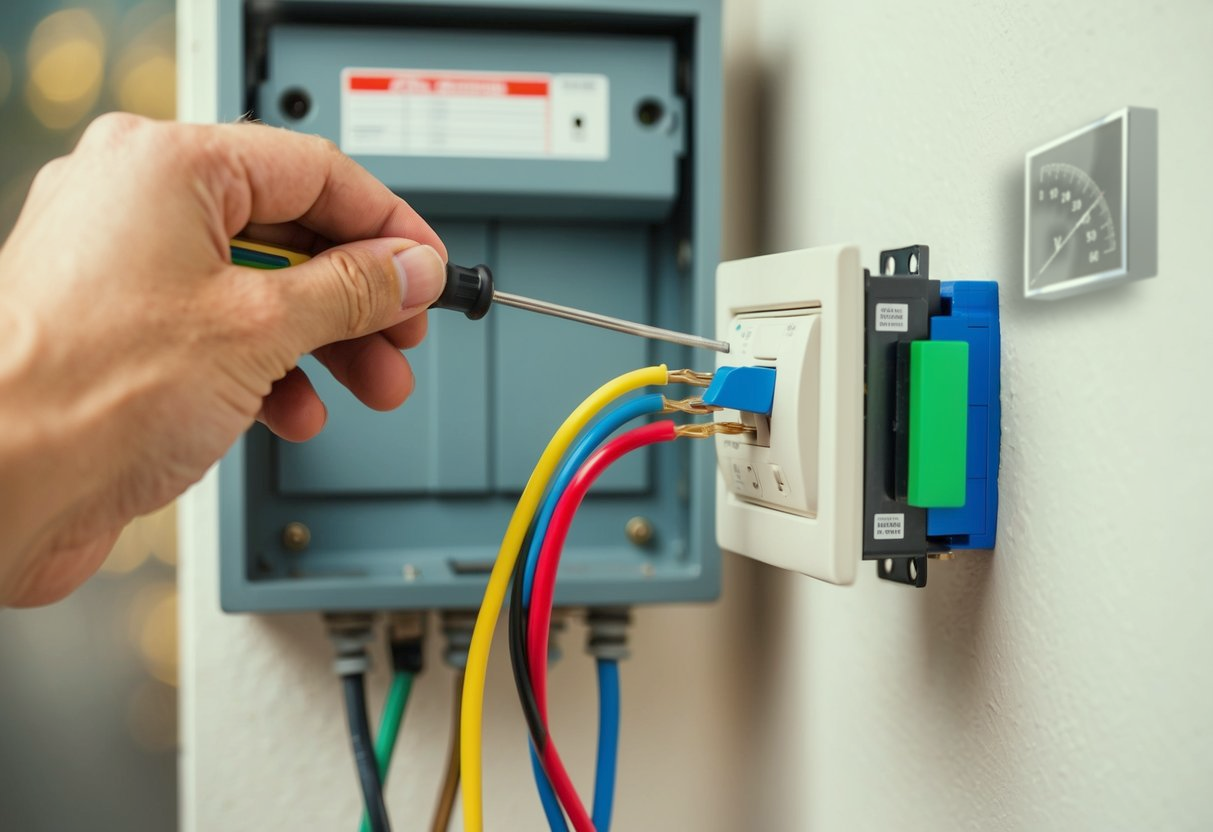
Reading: 40 V
